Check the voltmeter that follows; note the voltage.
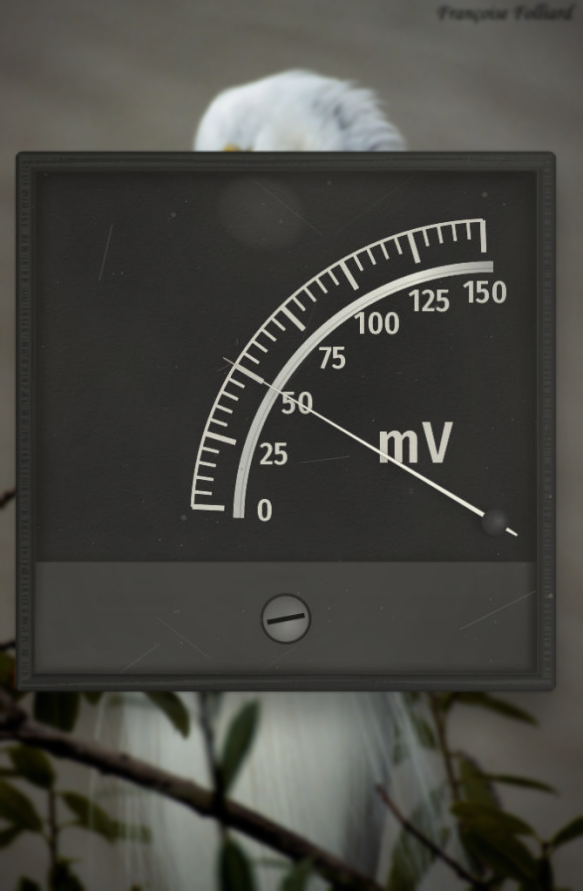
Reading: 50 mV
